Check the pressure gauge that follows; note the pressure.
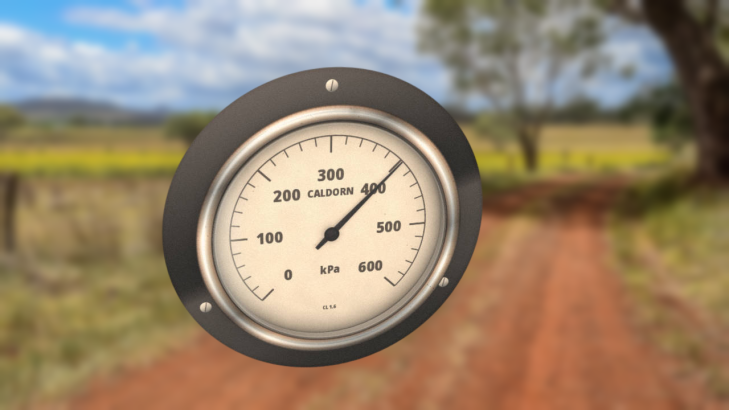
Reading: 400 kPa
